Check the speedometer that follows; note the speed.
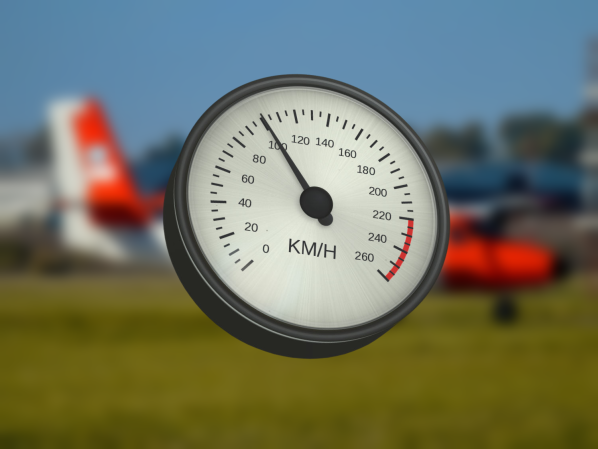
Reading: 100 km/h
